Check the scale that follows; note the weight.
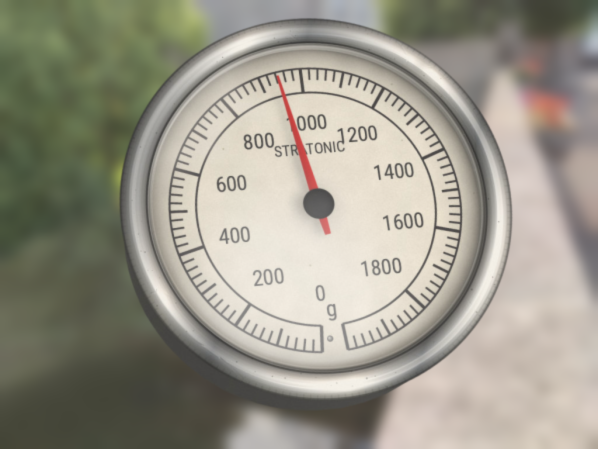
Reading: 940 g
